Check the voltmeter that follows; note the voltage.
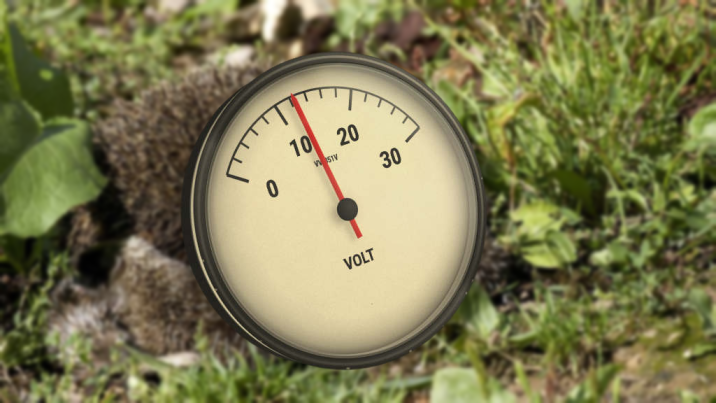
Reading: 12 V
